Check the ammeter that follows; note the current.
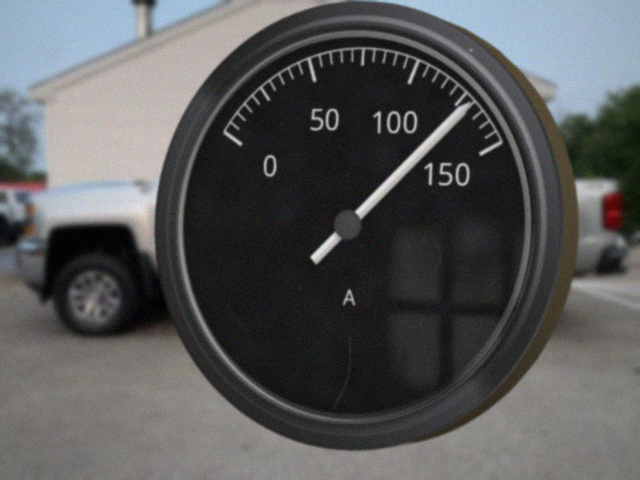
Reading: 130 A
